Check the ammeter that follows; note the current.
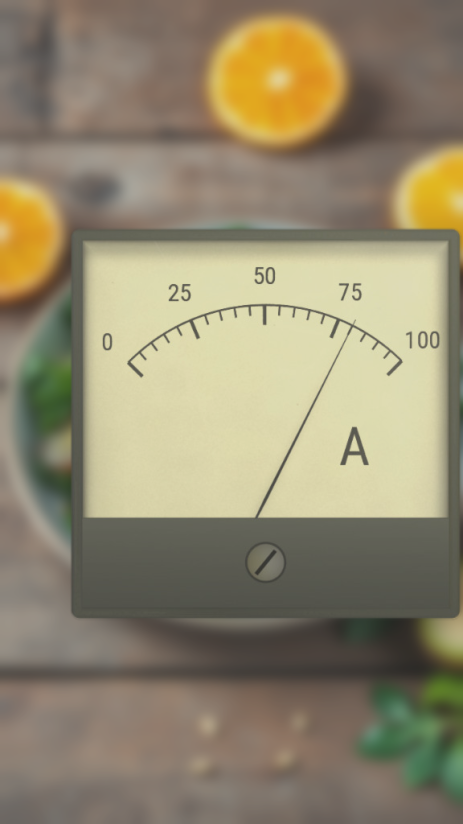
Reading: 80 A
